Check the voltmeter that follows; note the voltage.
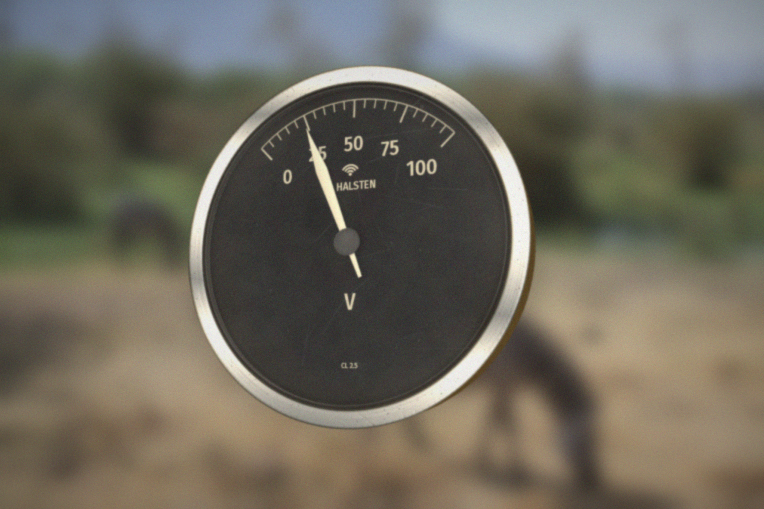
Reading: 25 V
